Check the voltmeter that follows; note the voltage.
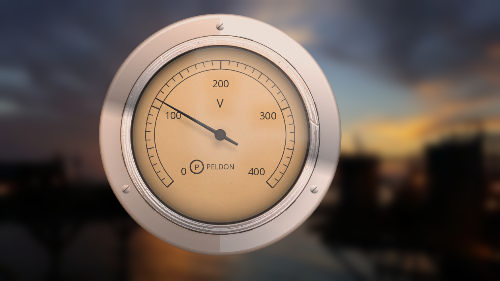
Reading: 110 V
